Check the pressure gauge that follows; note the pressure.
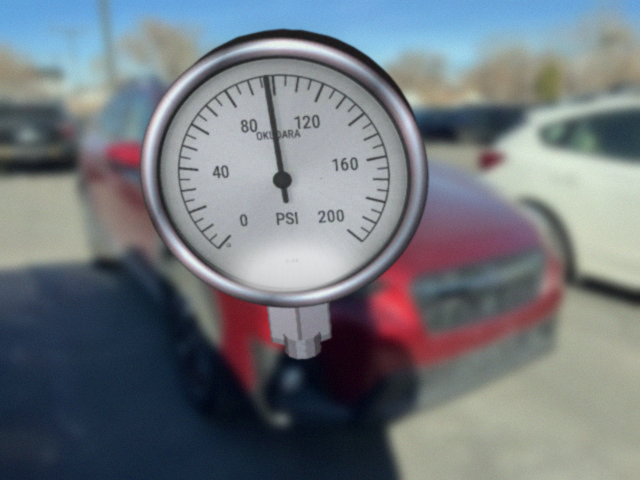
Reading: 97.5 psi
